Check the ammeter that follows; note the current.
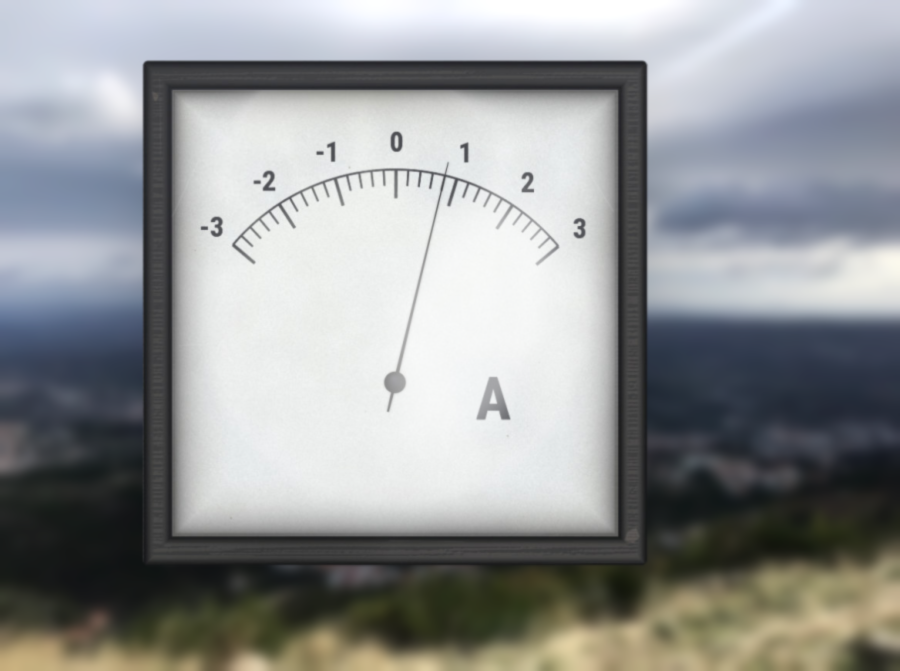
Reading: 0.8 A
